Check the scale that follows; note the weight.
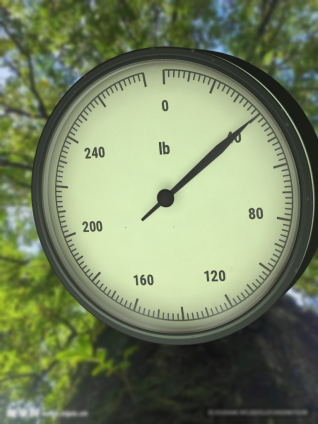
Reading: 40 lb
